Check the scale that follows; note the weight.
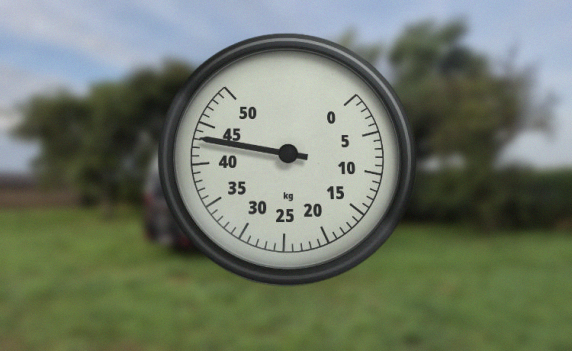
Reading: 43 kg
